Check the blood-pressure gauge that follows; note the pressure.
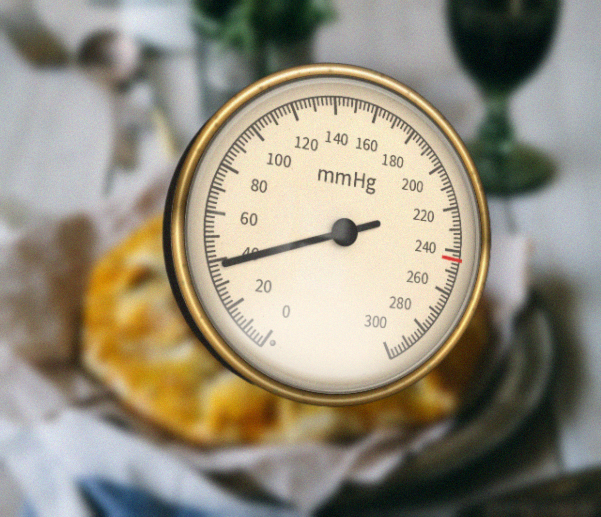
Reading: 38 mmHg
